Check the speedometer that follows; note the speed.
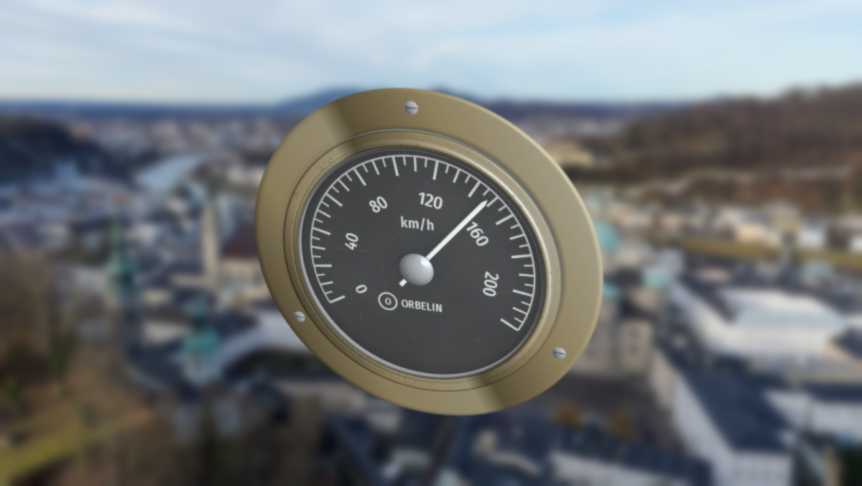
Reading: 147.5 km/h
